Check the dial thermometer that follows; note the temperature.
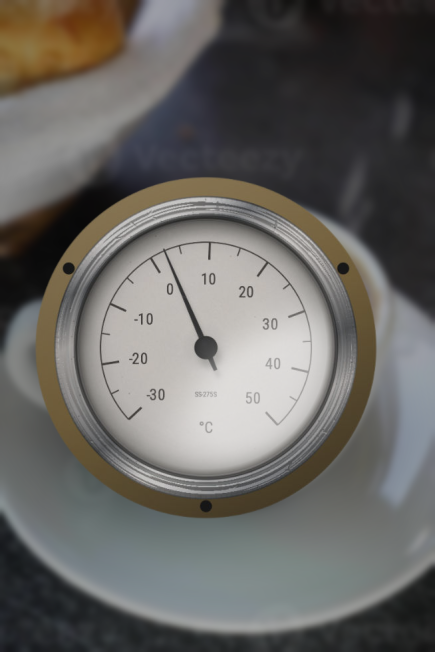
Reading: 2.5 °C
